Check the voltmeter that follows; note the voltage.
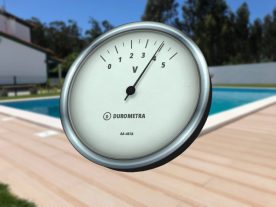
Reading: 4 V
